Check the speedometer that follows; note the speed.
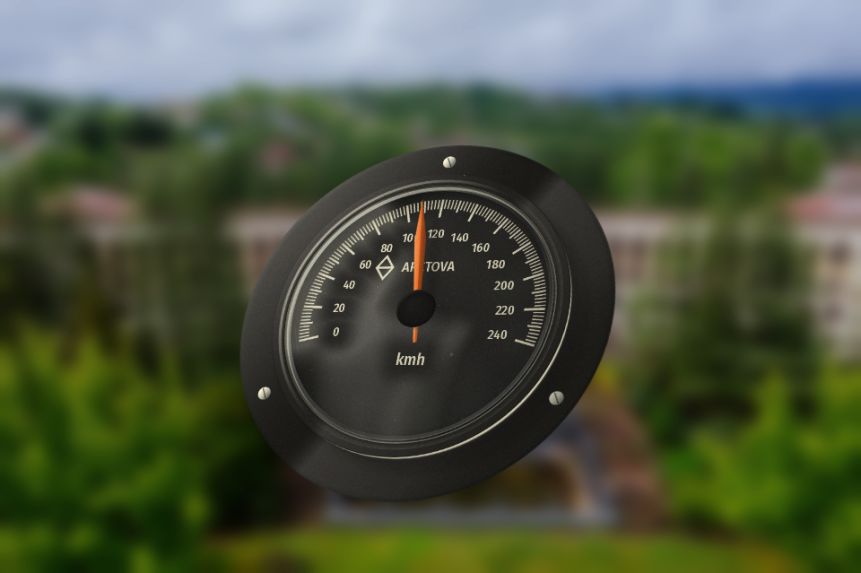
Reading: 110 km/h
